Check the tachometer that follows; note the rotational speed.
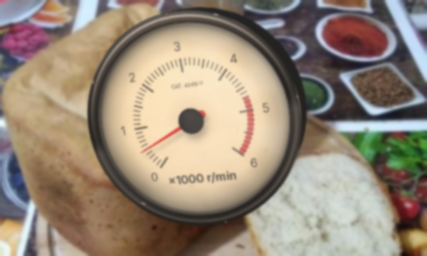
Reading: 500 rpm
